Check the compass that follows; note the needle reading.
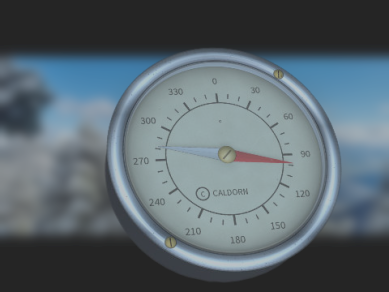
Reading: 100 °
